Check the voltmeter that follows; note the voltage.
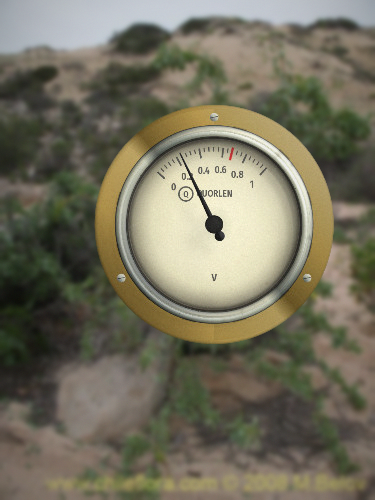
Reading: 0.24 V
